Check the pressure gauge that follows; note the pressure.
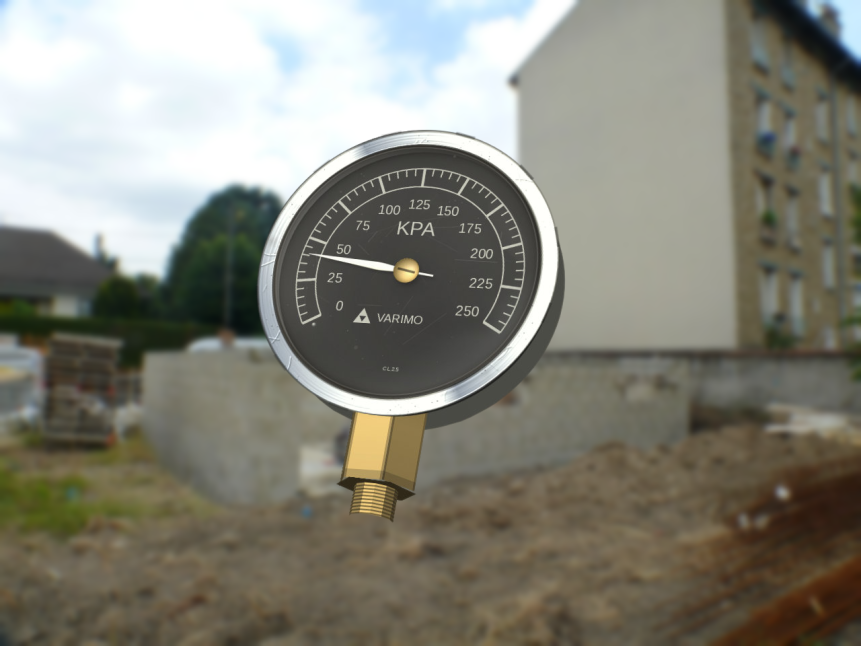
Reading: 40 kPa
